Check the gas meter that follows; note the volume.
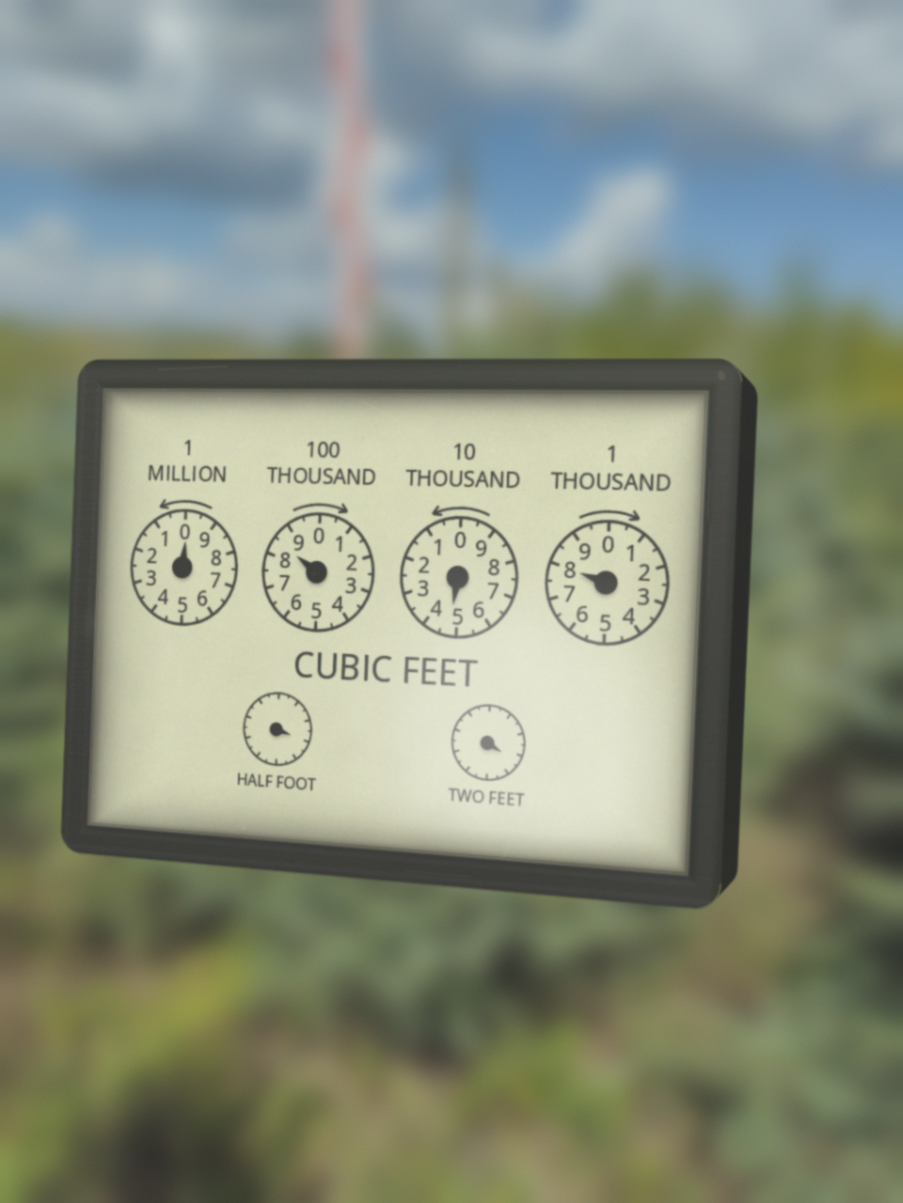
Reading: 984800 ft³
